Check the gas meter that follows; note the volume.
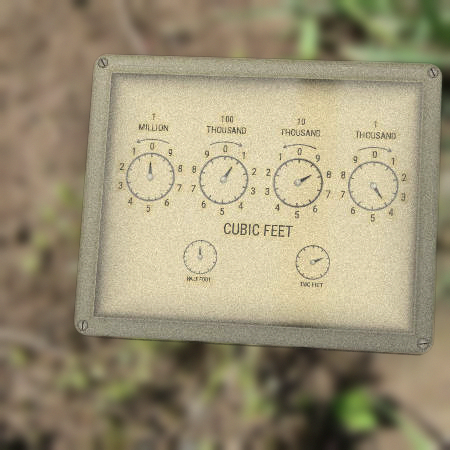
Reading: 8400 ft³
